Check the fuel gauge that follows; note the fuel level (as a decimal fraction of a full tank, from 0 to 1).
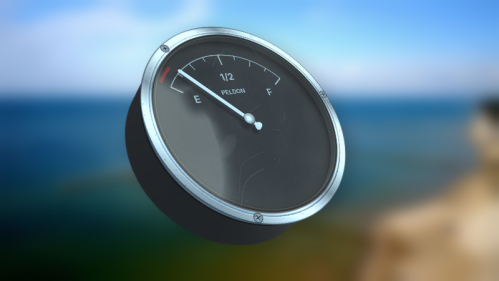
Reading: 0.125
